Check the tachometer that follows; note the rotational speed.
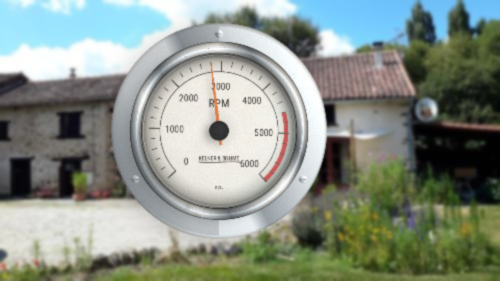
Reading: 2800 rpm
